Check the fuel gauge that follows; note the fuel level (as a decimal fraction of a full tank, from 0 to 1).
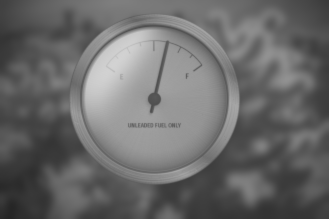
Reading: 0.625
